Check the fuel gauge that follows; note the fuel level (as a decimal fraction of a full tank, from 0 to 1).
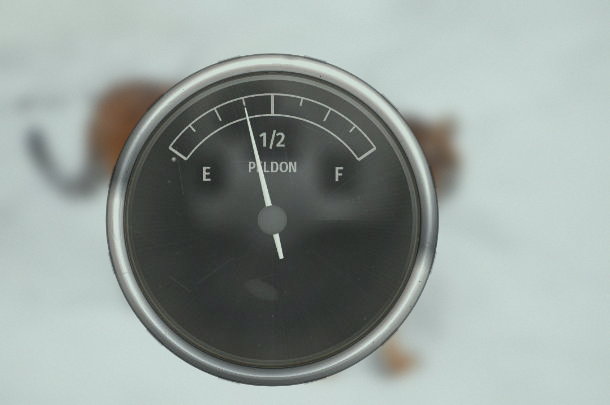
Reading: 0.375
